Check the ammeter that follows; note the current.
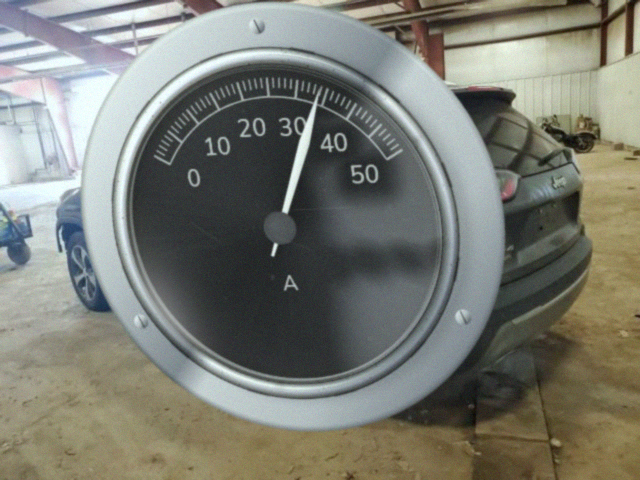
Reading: 34 A
